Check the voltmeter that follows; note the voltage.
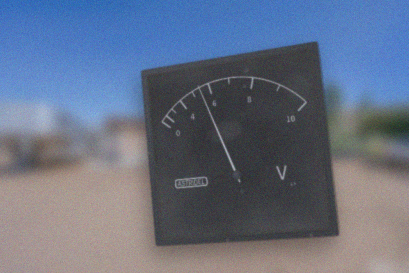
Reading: 5.5 V
